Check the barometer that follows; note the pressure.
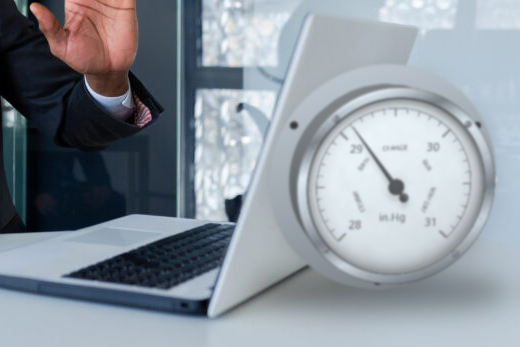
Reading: 29.1 inHg
